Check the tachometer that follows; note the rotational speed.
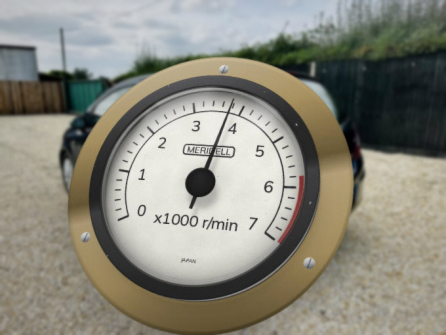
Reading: 3800 rpm
